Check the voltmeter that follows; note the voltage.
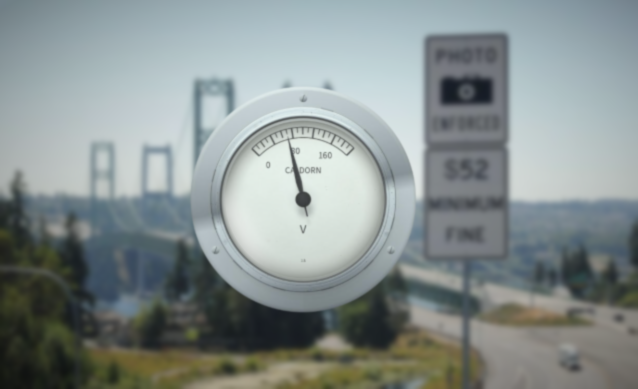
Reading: 70 V
